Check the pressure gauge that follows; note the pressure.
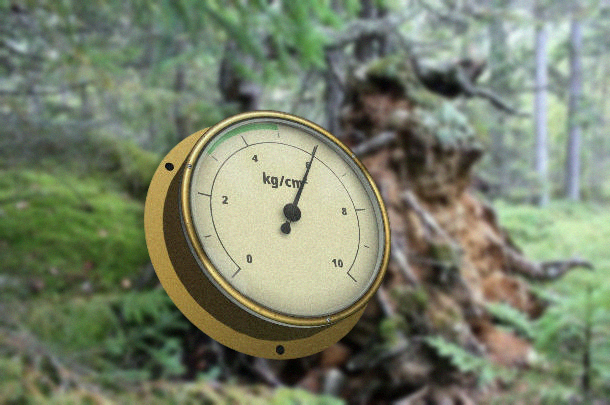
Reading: 6 kg/cm²
